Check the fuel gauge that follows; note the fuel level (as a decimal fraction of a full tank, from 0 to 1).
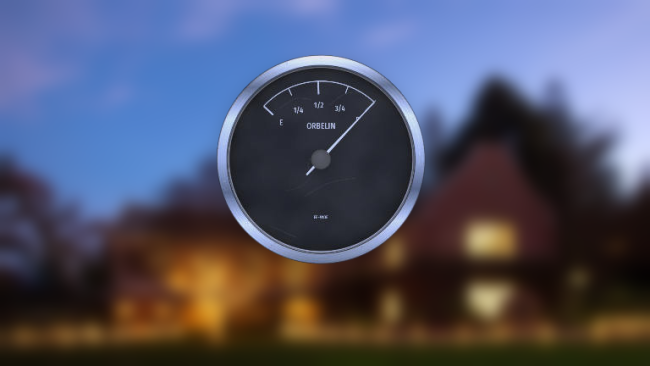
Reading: 1
